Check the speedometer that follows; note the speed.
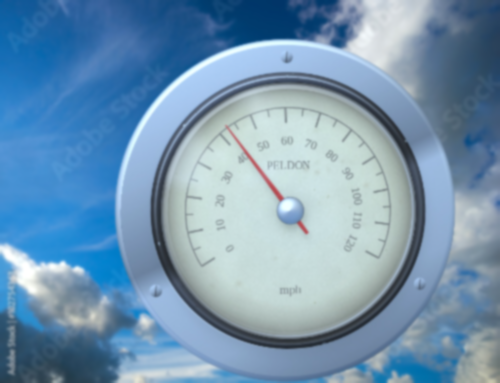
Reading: 42.5 mph
